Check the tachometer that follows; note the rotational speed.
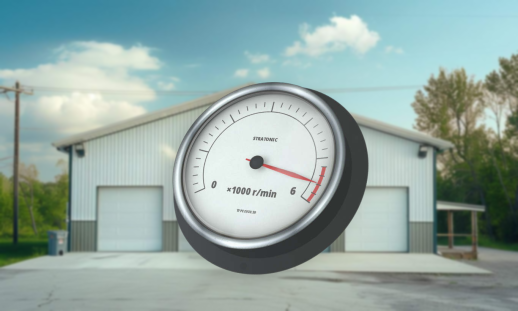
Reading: 5600 rpm
